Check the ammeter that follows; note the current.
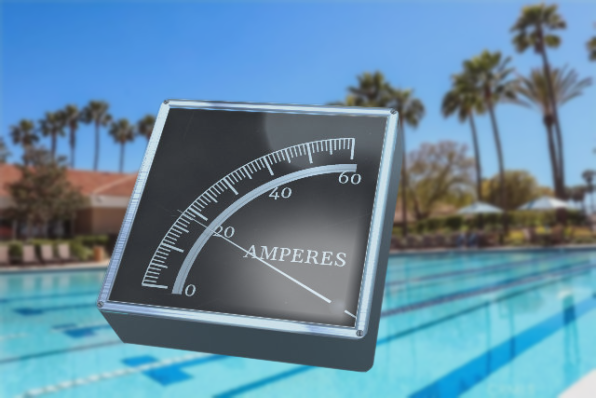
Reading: 18 A
